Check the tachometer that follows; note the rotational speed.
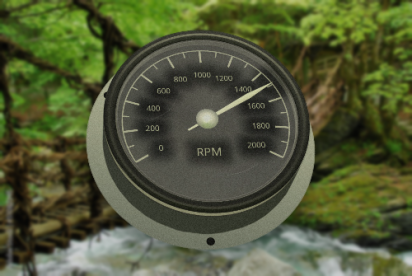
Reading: 1500 rpm
